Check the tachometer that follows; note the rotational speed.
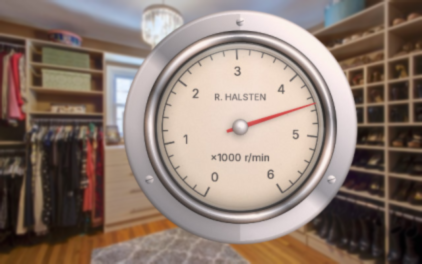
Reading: 4500 rpm
